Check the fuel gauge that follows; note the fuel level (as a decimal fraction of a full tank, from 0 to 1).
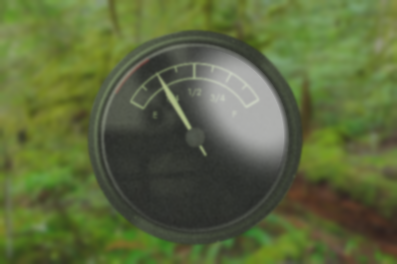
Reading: 0.25
